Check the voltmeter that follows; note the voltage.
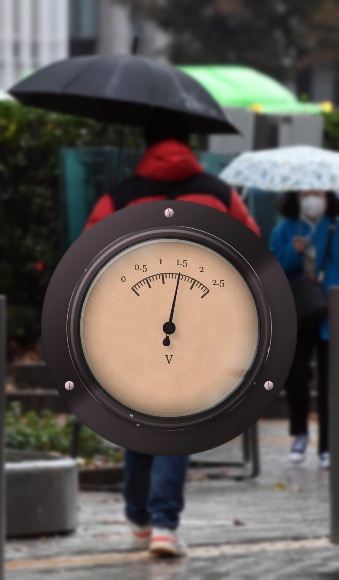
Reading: 1.5 V
